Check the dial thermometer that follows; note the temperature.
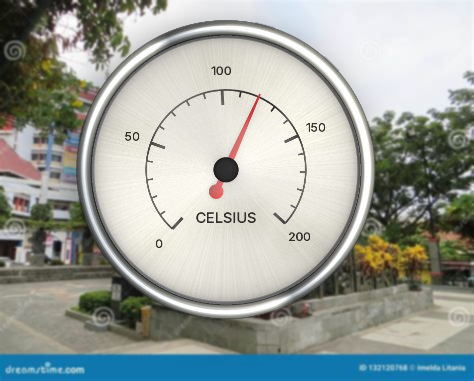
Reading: 120 °C
